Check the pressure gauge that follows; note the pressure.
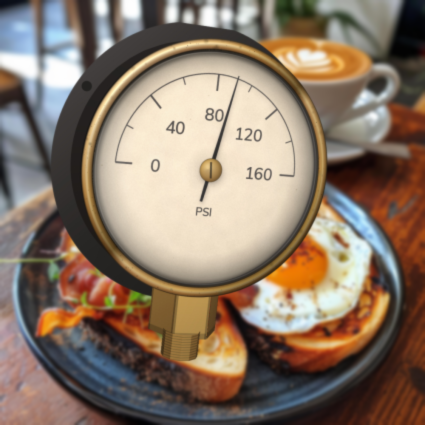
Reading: 90 psi
